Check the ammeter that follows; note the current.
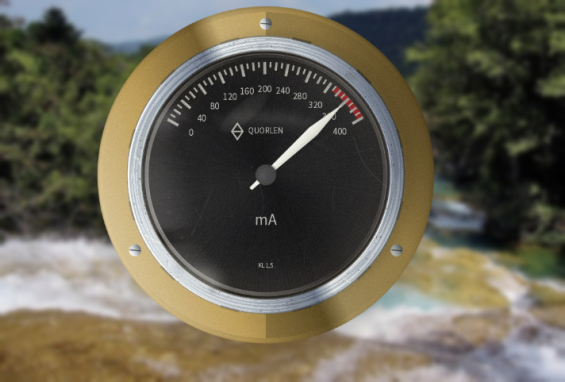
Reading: 360 mA
